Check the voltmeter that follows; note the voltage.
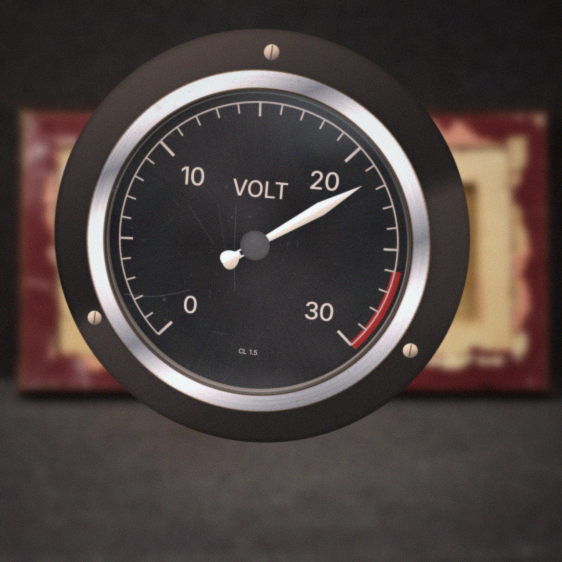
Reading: 21.5 V
